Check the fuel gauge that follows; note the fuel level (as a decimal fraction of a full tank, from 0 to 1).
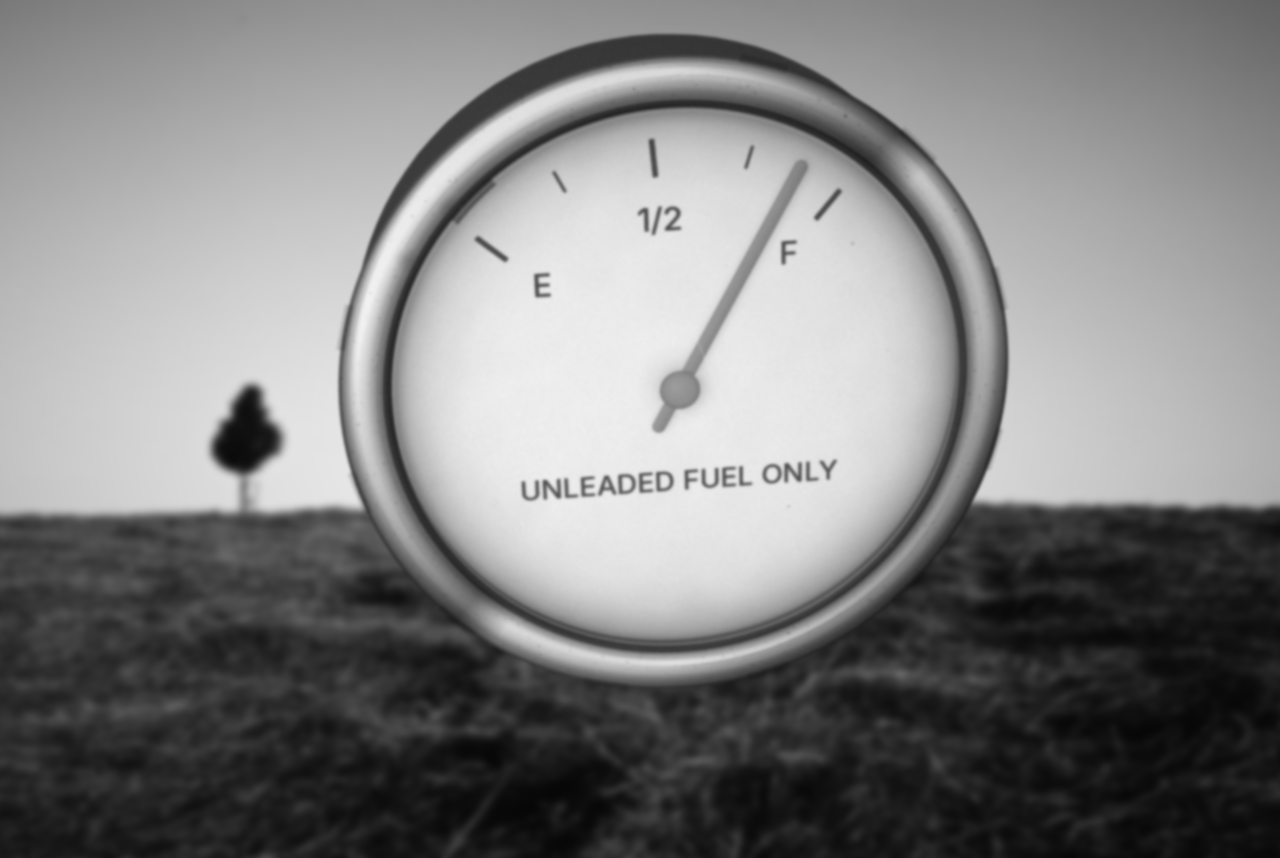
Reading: 0.875
